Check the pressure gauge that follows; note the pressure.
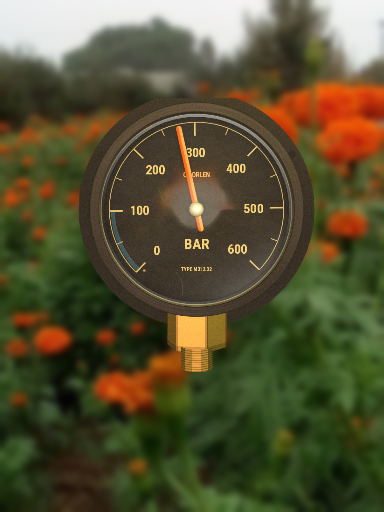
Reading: 275 bar
